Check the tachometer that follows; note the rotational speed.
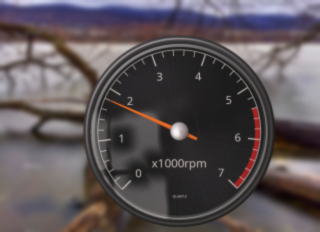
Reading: 1800 rpm
